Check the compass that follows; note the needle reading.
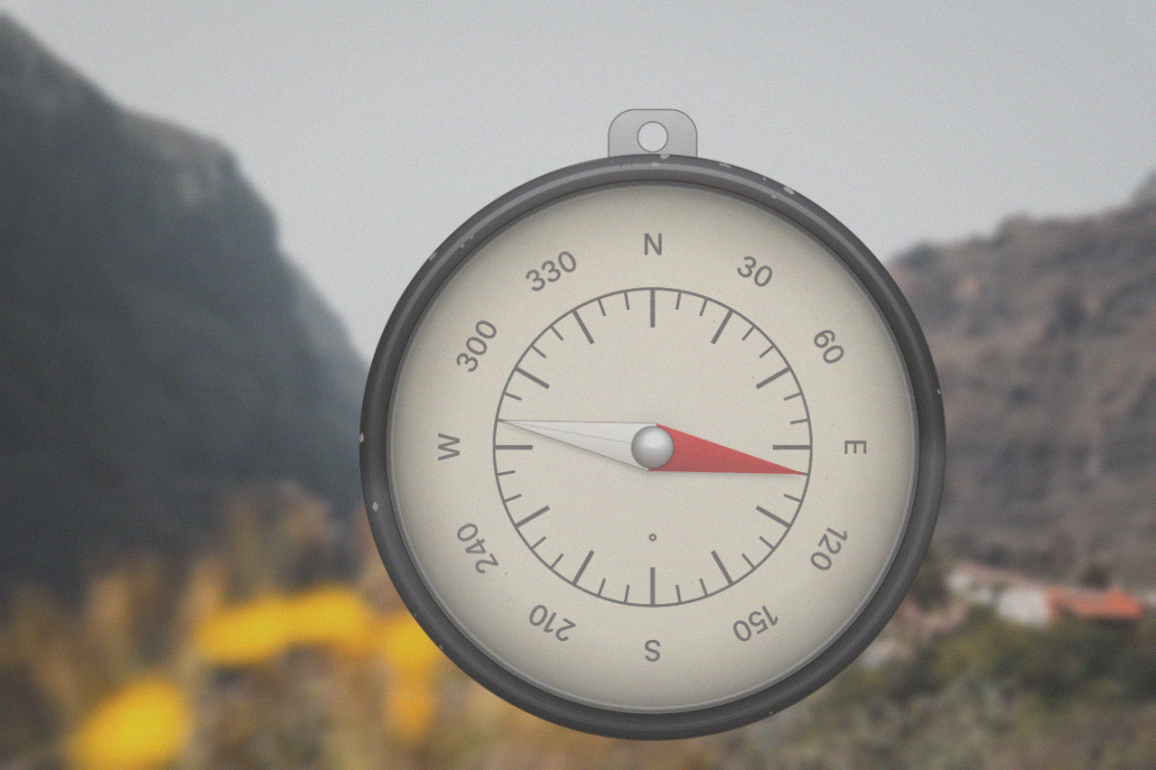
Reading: 100 °
